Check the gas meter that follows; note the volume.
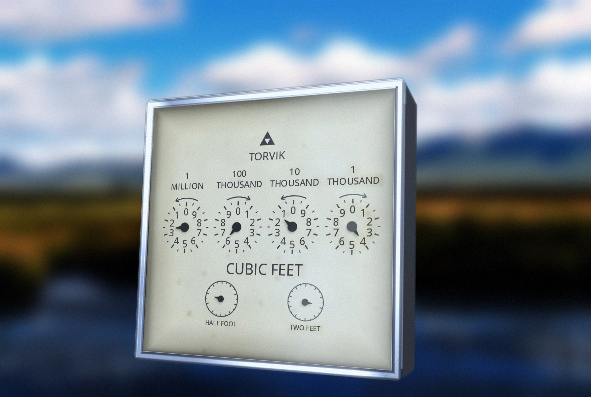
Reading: 261400 ft³
